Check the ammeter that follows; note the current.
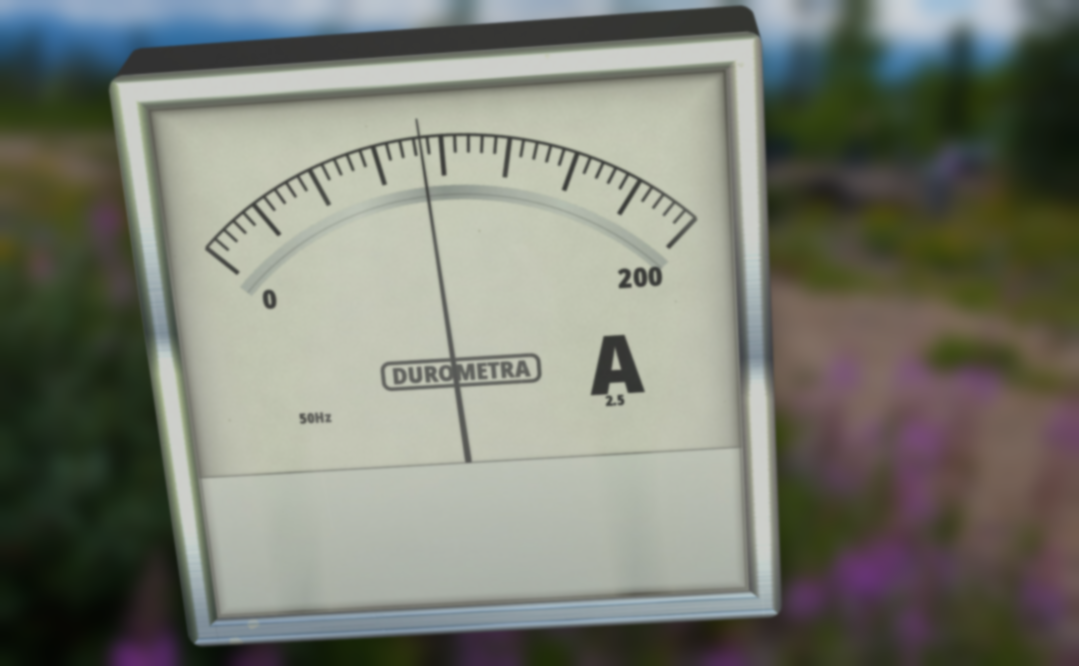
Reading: 92.5 A
